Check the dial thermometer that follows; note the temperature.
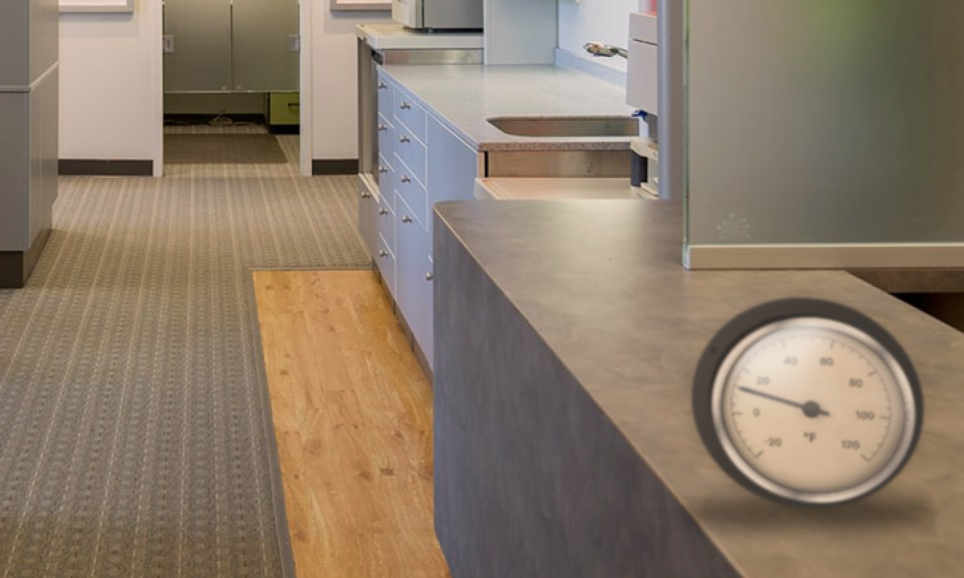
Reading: 12 °F
